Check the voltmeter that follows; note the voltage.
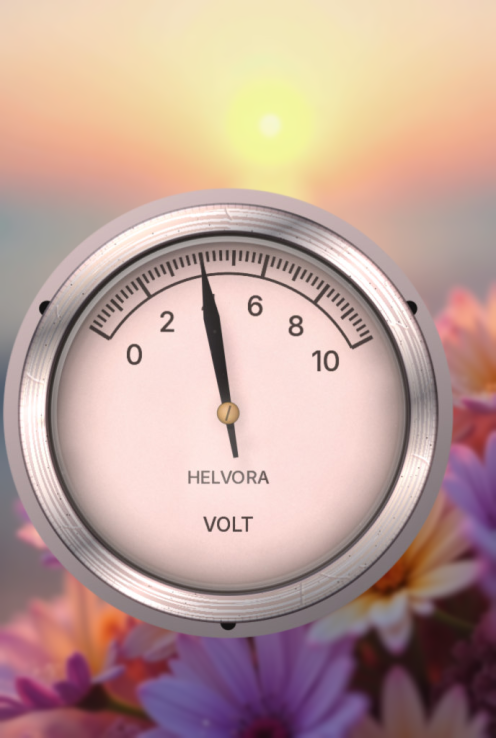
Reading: 4 V
